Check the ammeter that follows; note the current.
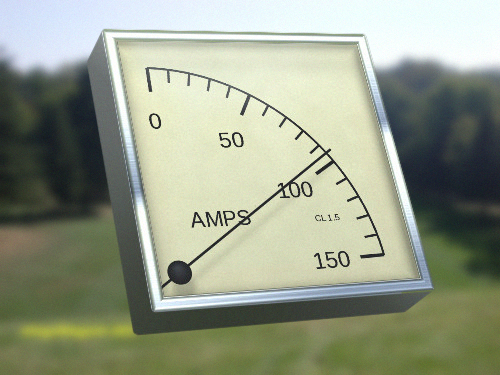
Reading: 95 A
